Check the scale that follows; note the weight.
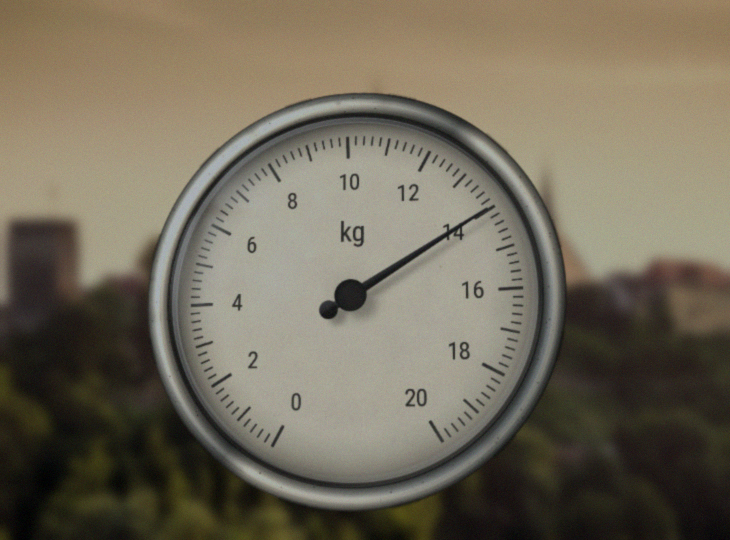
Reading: 14 kg
